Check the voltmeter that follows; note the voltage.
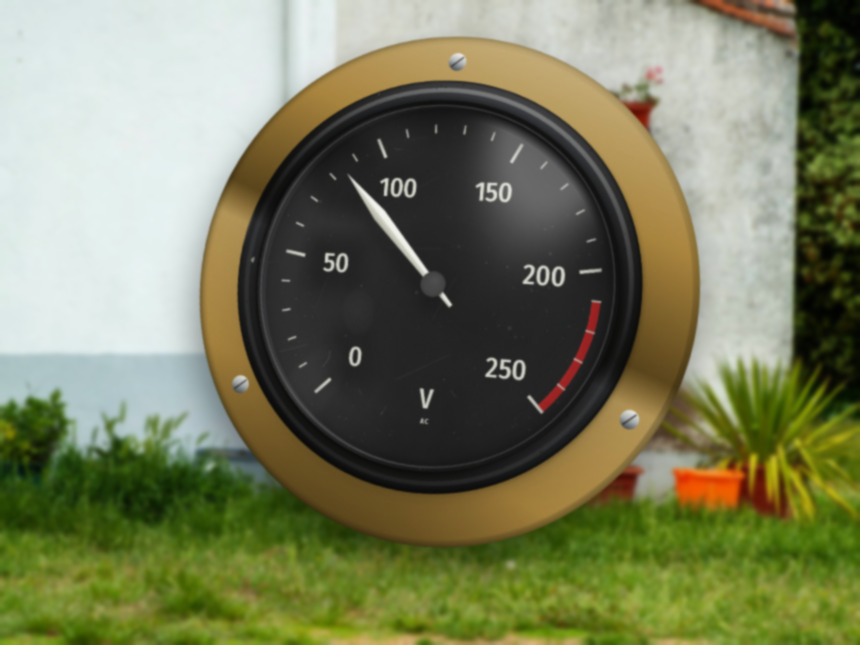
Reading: 85 V
